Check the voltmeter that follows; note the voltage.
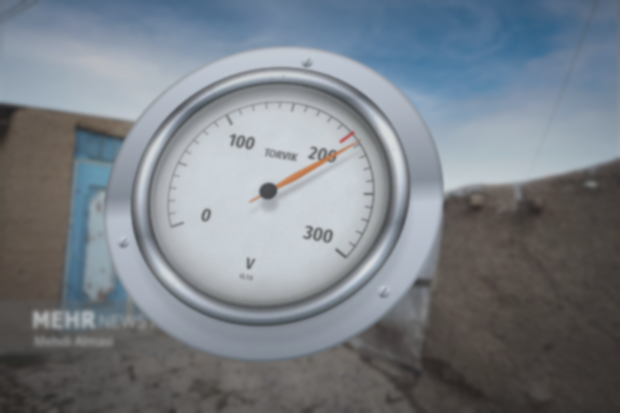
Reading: 210 V
